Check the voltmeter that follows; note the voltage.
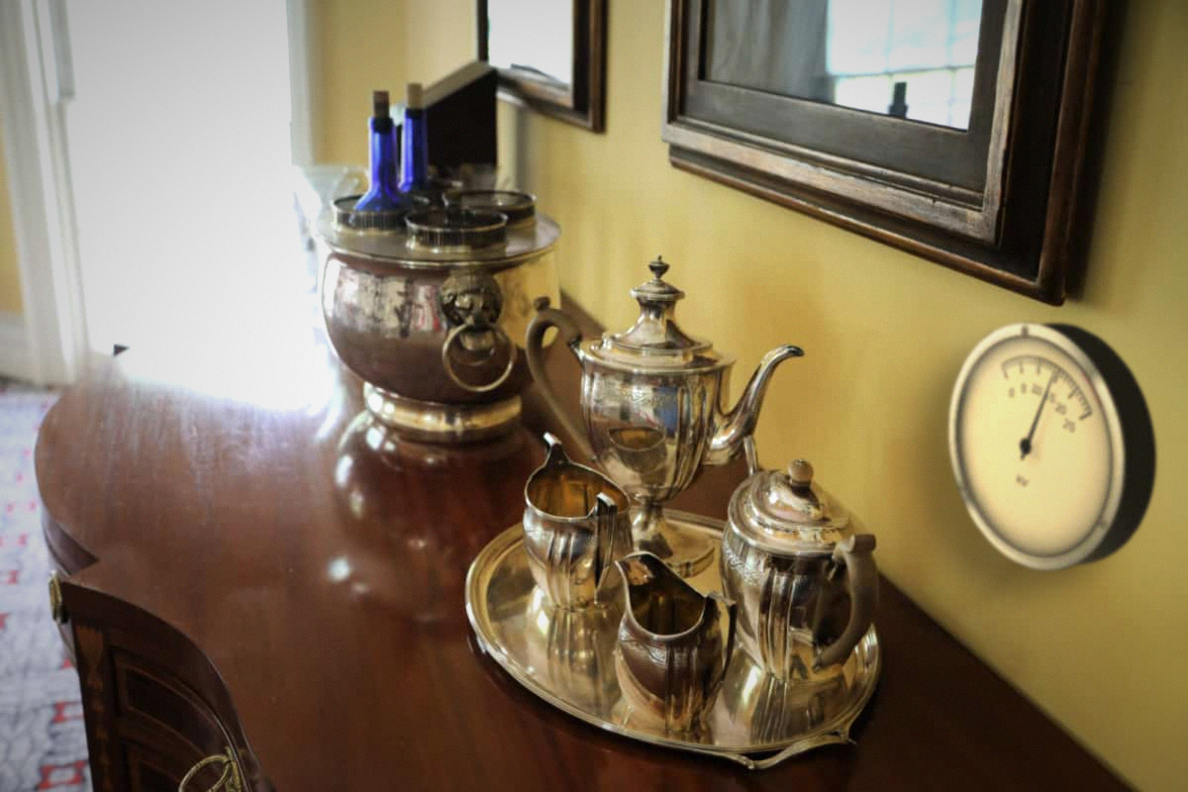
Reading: 15 kV
